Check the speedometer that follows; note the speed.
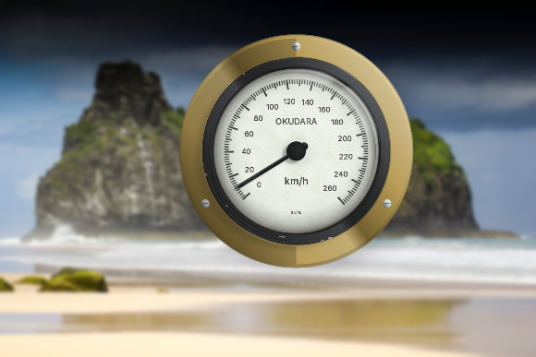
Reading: 10 km/h
